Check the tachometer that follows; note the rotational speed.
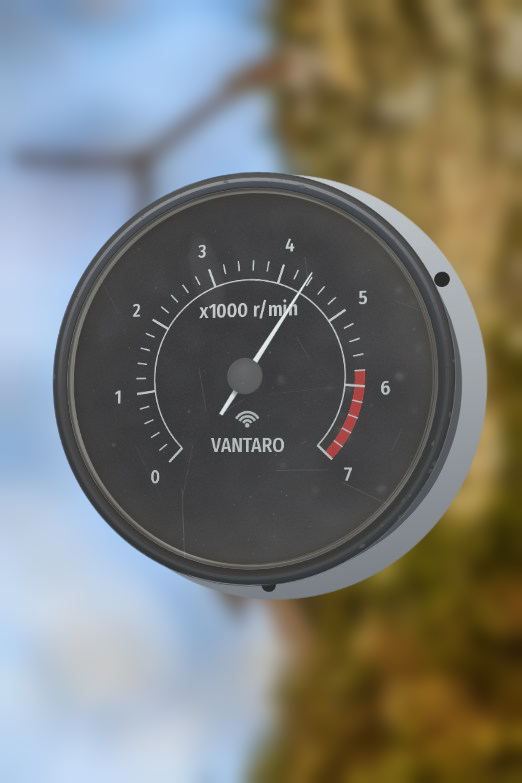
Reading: 4400 rpm
